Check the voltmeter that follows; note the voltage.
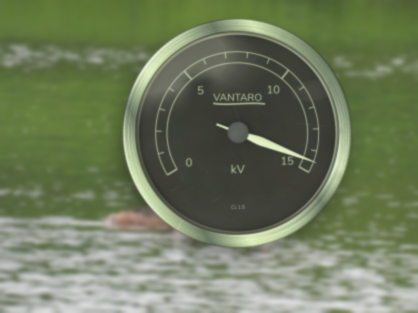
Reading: 14.5 kV
